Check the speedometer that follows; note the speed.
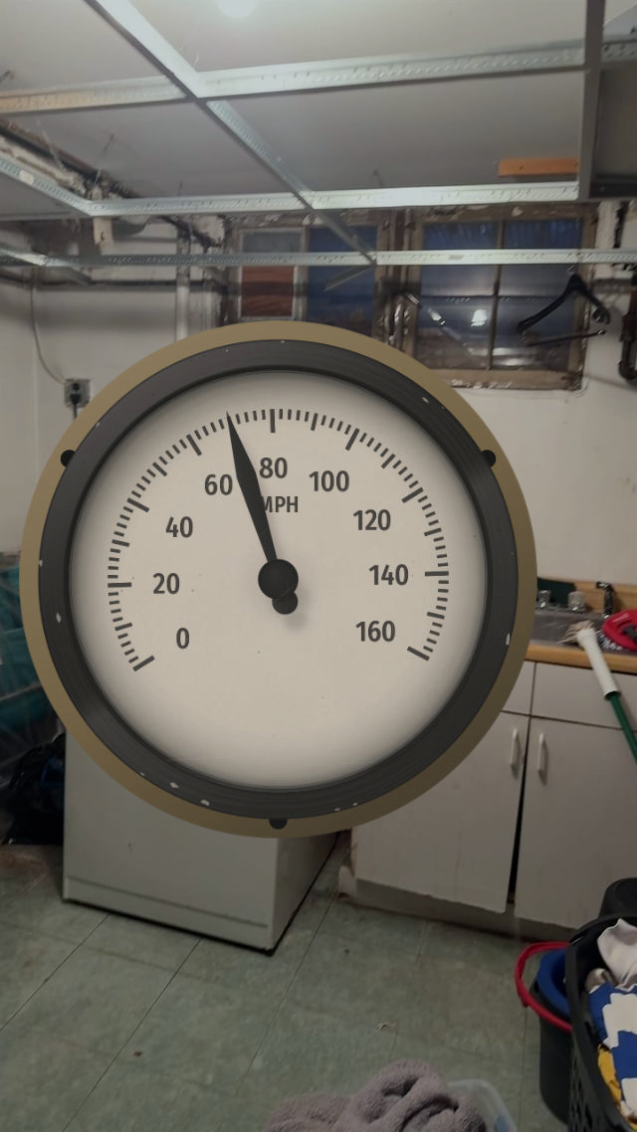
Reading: 70 mph
